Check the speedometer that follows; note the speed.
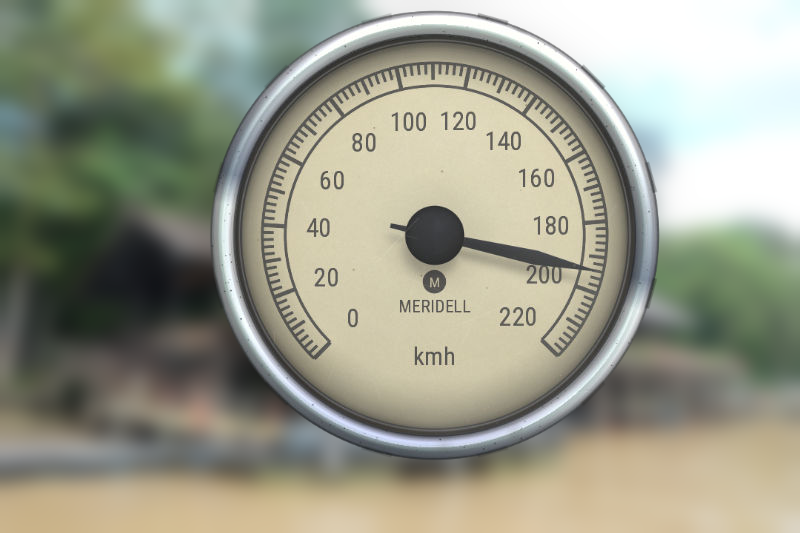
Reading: 194 km/h
